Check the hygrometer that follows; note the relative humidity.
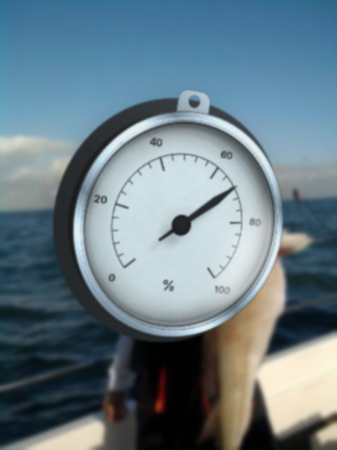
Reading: 68 %
